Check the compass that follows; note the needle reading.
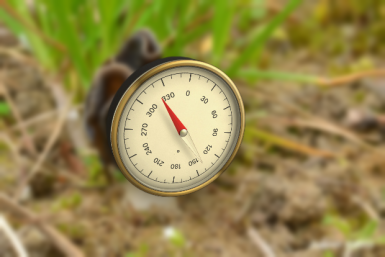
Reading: 320 °
